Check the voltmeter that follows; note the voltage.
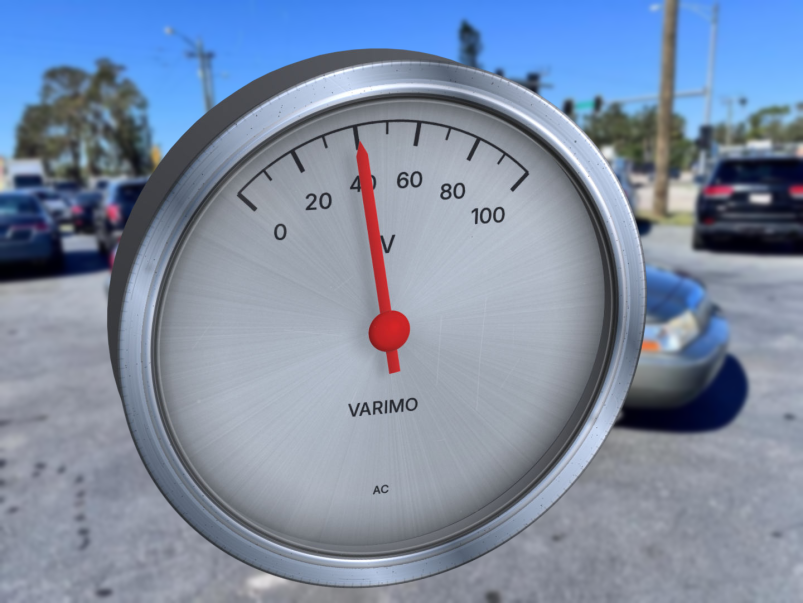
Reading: 40 V
